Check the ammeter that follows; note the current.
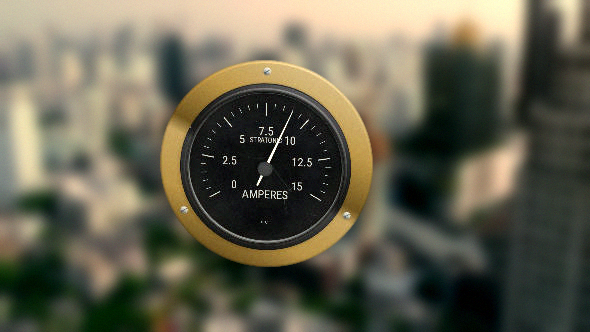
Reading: 9 A
